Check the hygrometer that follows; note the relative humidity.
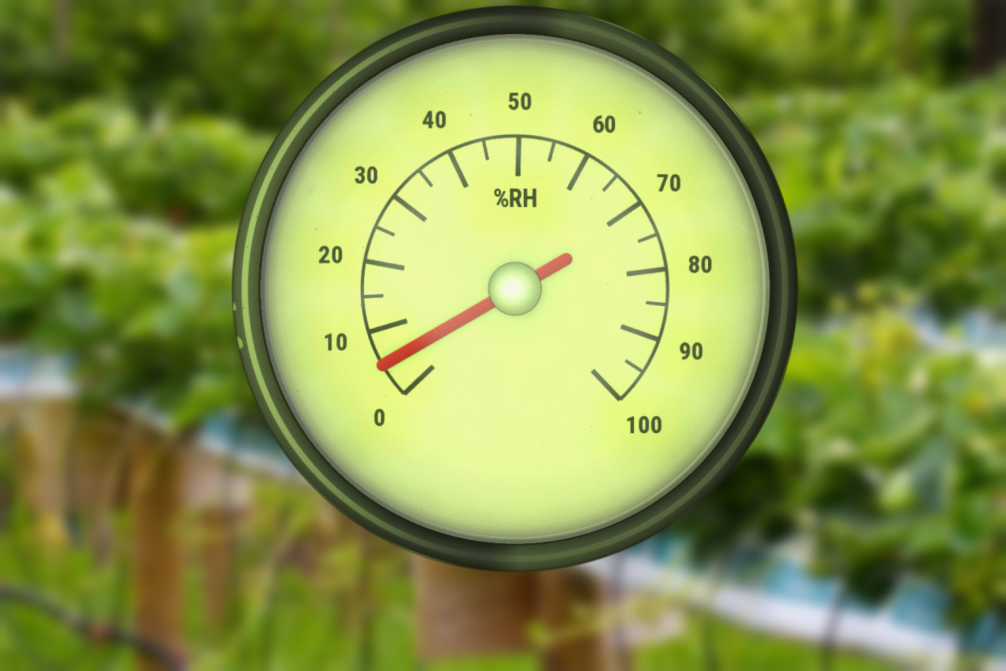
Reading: 5 %
